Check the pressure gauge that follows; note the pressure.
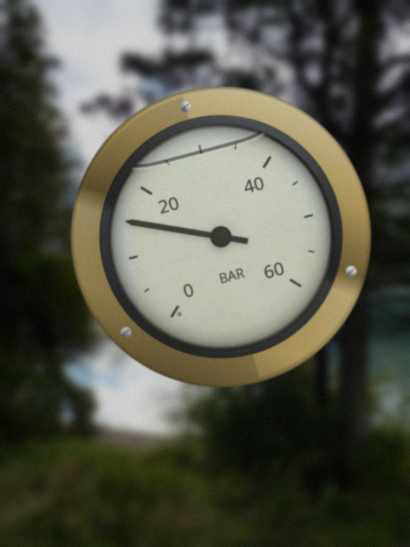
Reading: 15 bar
